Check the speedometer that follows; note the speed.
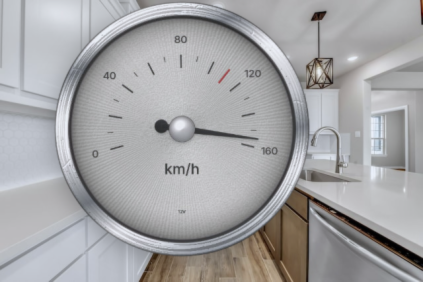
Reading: 155 km/h
